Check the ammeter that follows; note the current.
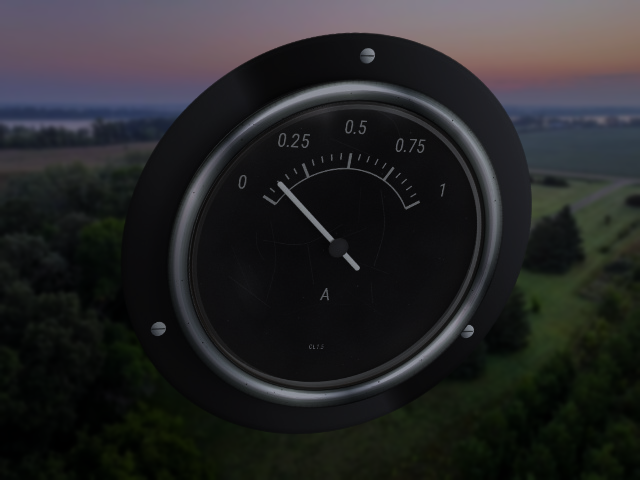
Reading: 0.1 A
